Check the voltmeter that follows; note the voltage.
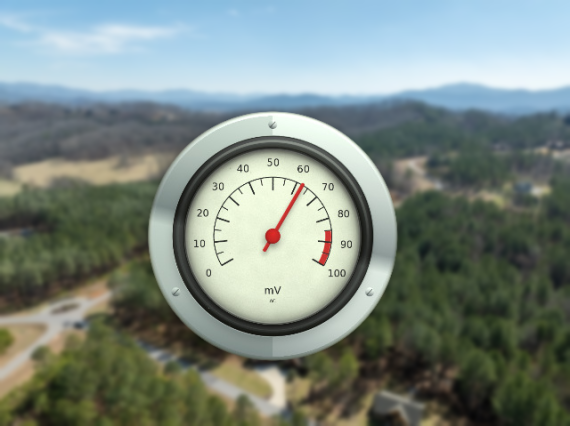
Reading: 62.5 mV
